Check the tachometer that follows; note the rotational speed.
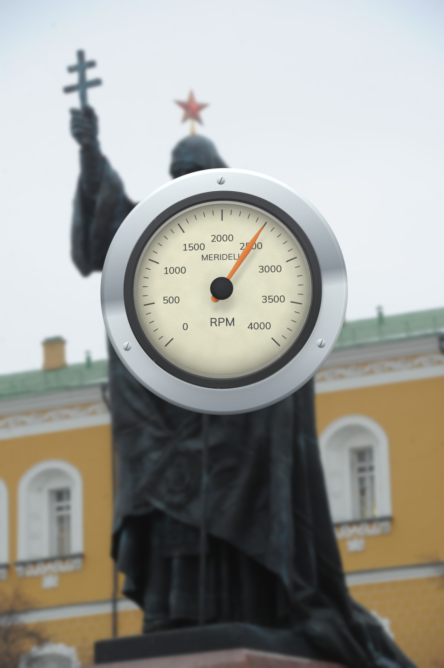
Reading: 2500 rpm
